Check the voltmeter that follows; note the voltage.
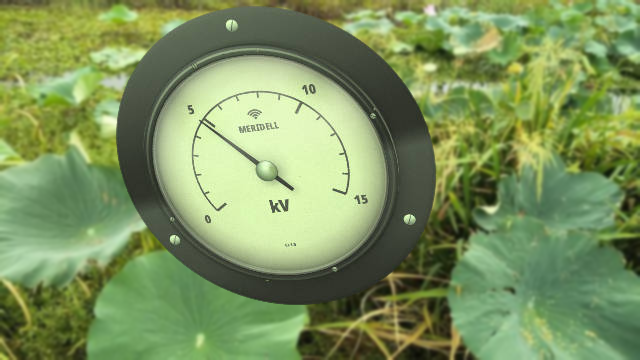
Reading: 5 kV
